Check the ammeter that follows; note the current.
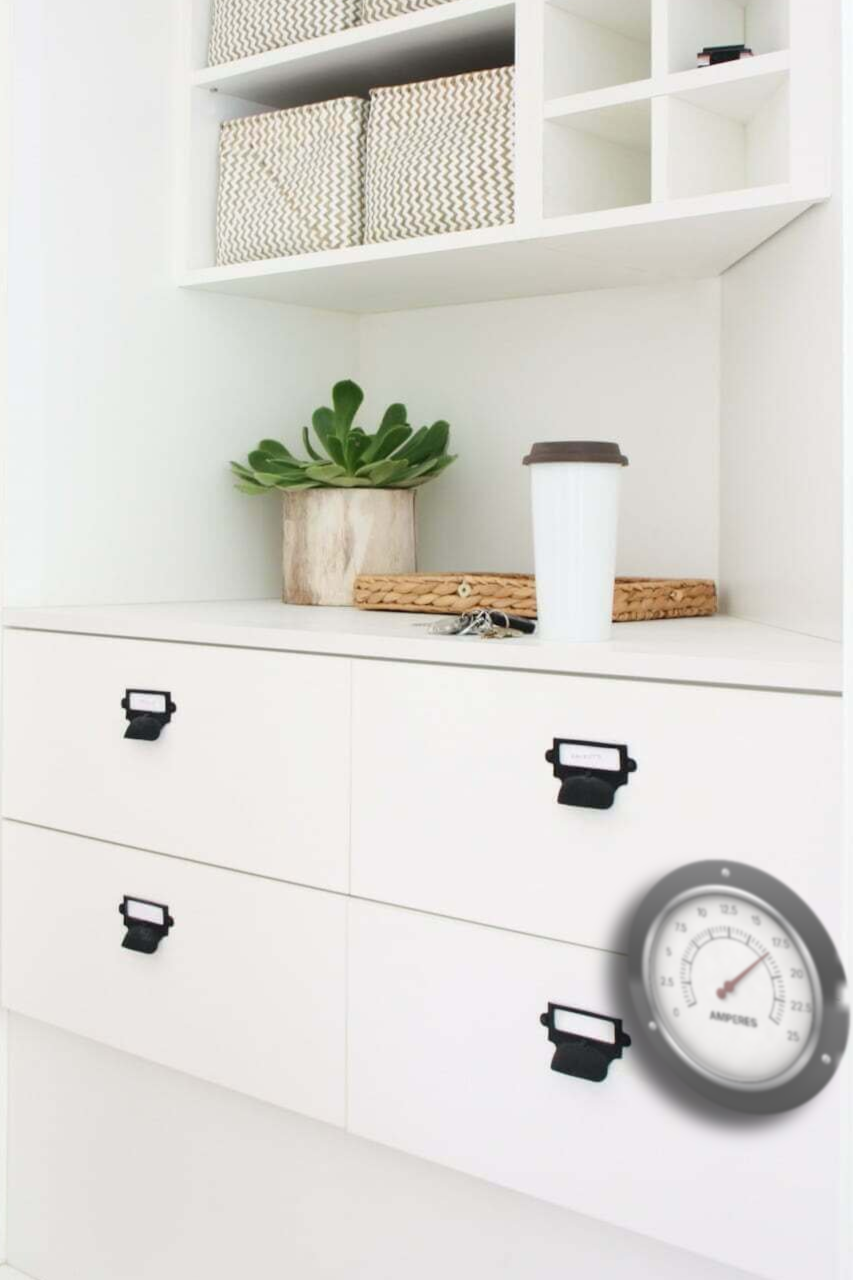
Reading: 17.5 A
